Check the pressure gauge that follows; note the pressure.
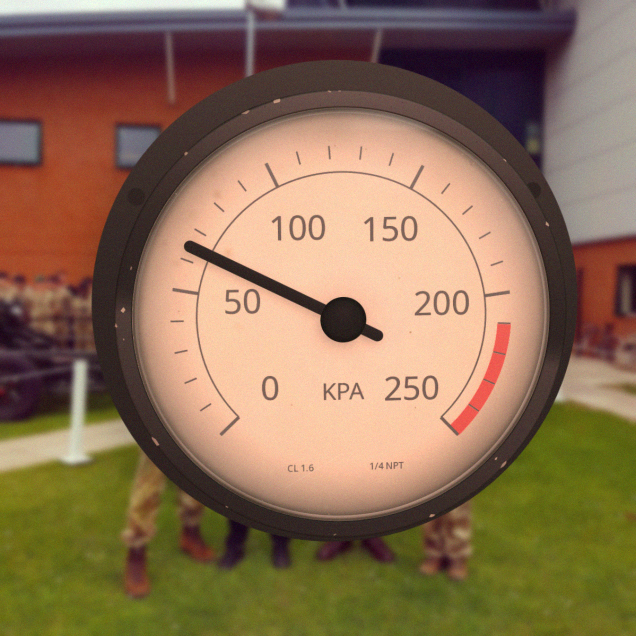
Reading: 65 kPa
